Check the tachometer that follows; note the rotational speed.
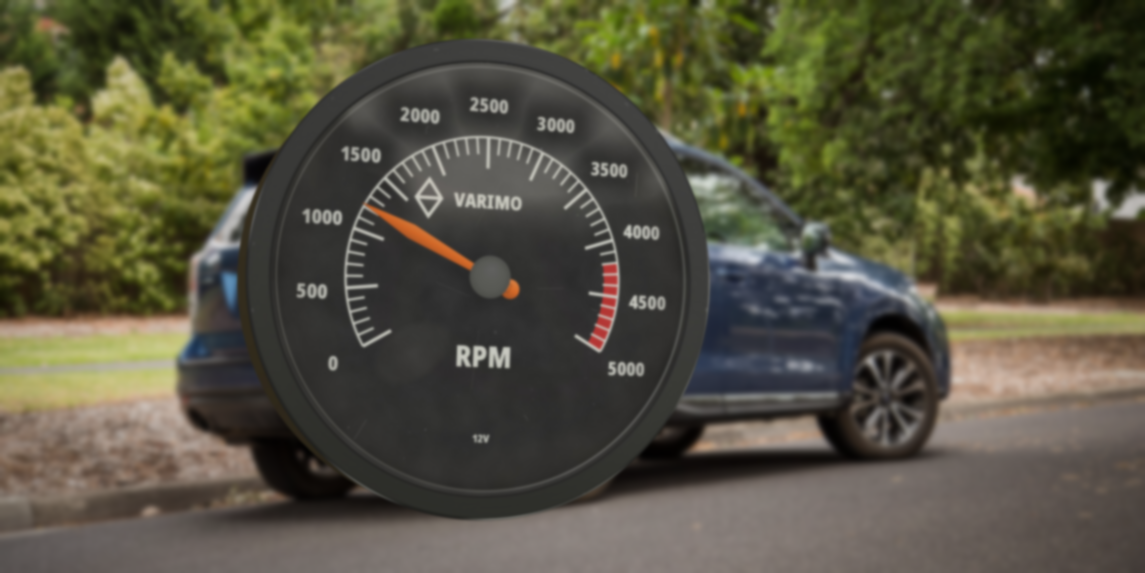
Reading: 1200 rpm
